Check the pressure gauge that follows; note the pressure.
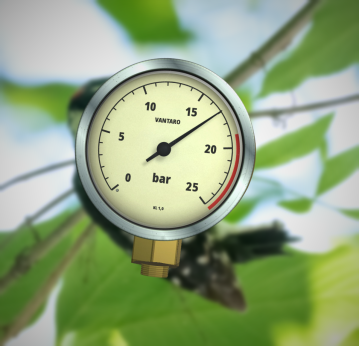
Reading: 17 bar
